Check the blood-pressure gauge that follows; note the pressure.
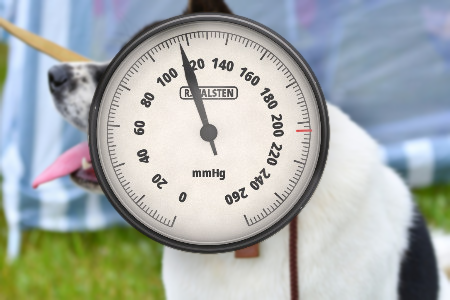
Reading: 116 mmHg
